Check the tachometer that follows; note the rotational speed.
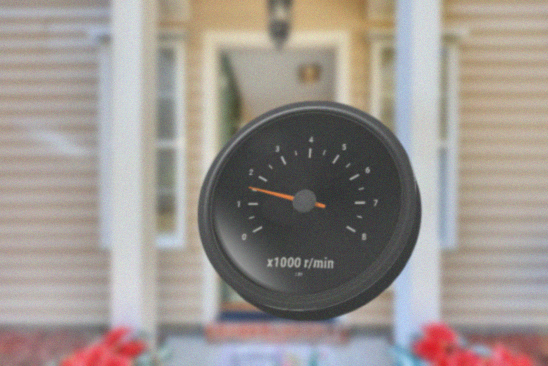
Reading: 1500 rpm
